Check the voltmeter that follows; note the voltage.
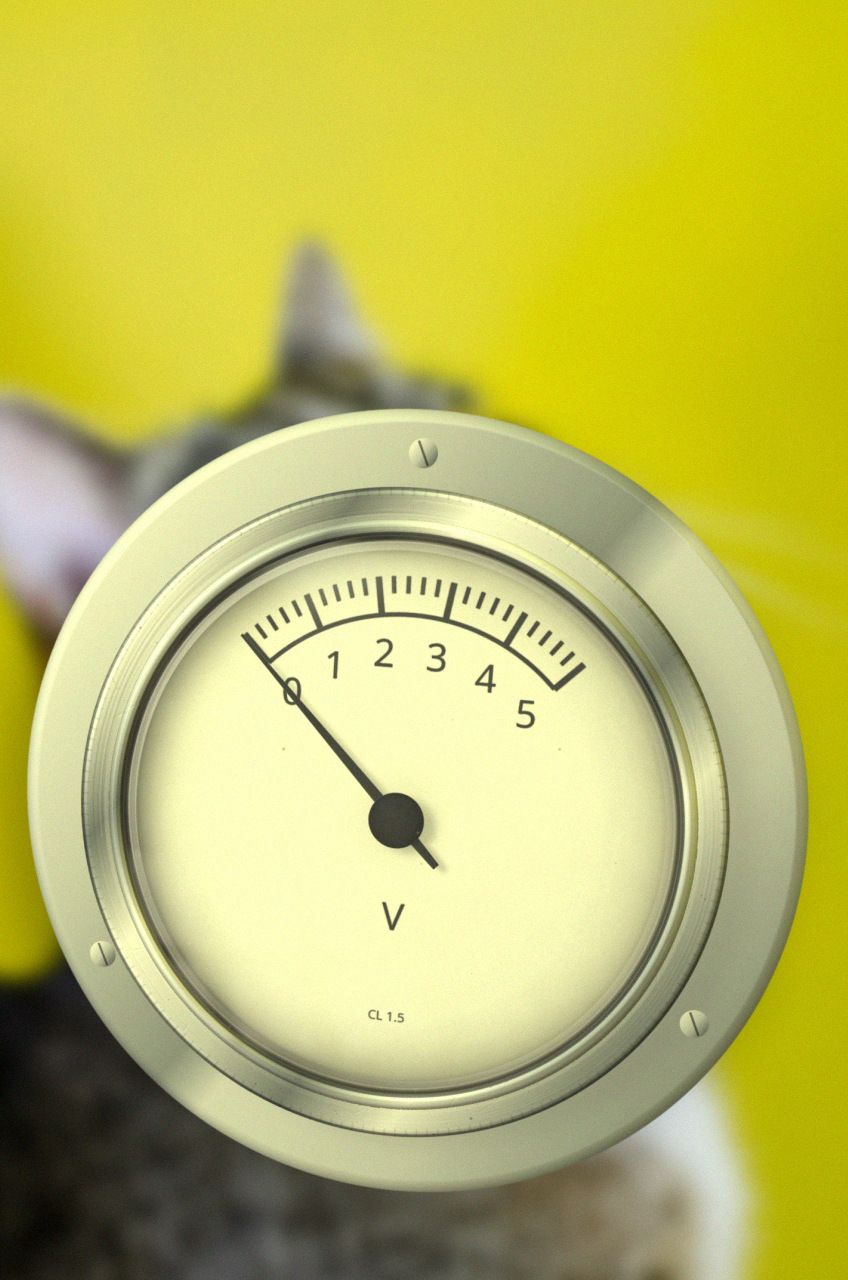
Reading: 0 V
